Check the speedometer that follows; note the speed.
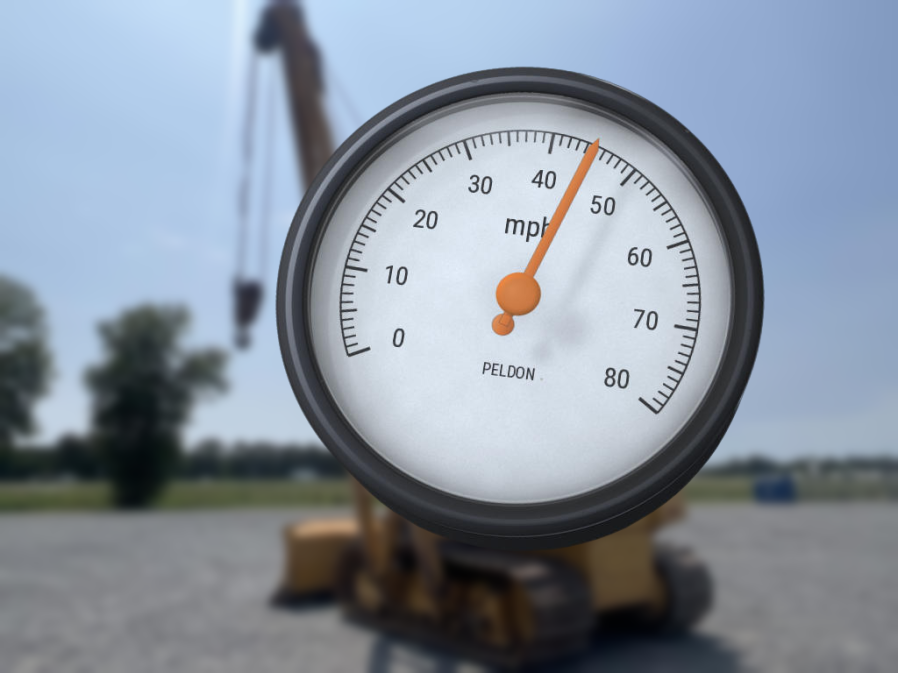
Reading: 45 mph
